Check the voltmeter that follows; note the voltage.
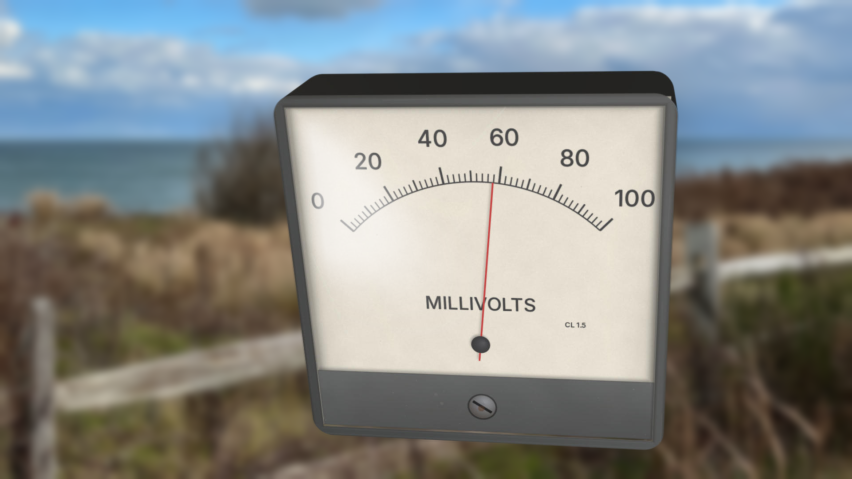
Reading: 58 mV
